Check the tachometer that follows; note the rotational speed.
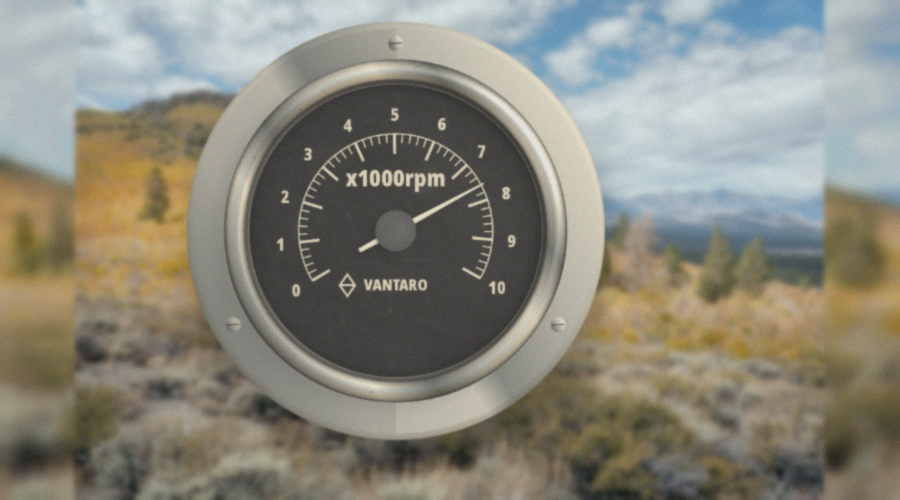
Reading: 7600 rpm
